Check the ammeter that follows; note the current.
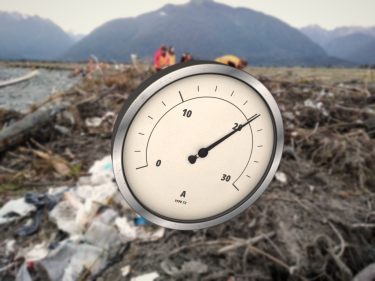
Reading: 20 A
